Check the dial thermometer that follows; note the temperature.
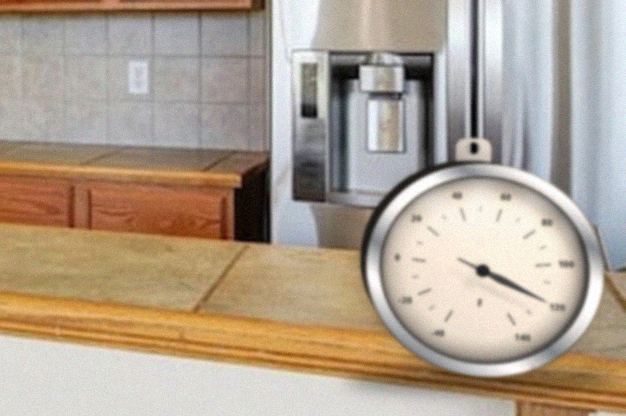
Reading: 120 °F
